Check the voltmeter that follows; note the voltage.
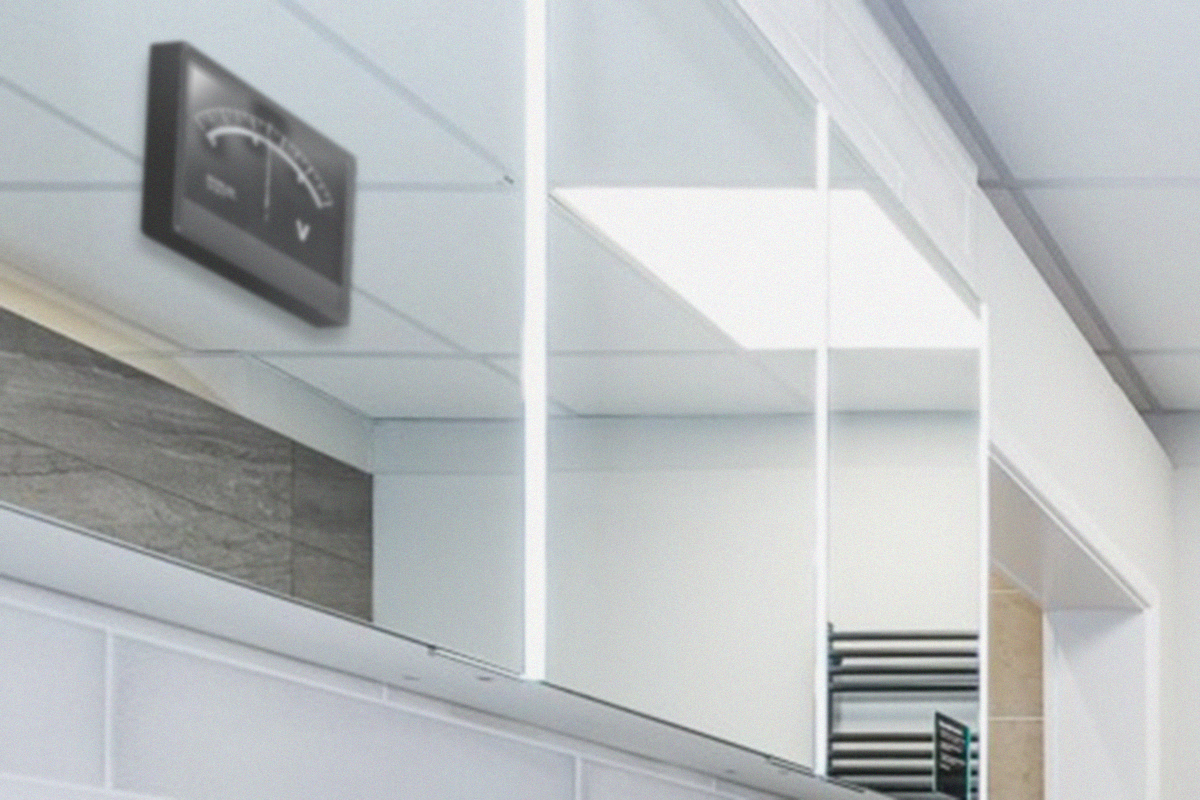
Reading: 5 V
